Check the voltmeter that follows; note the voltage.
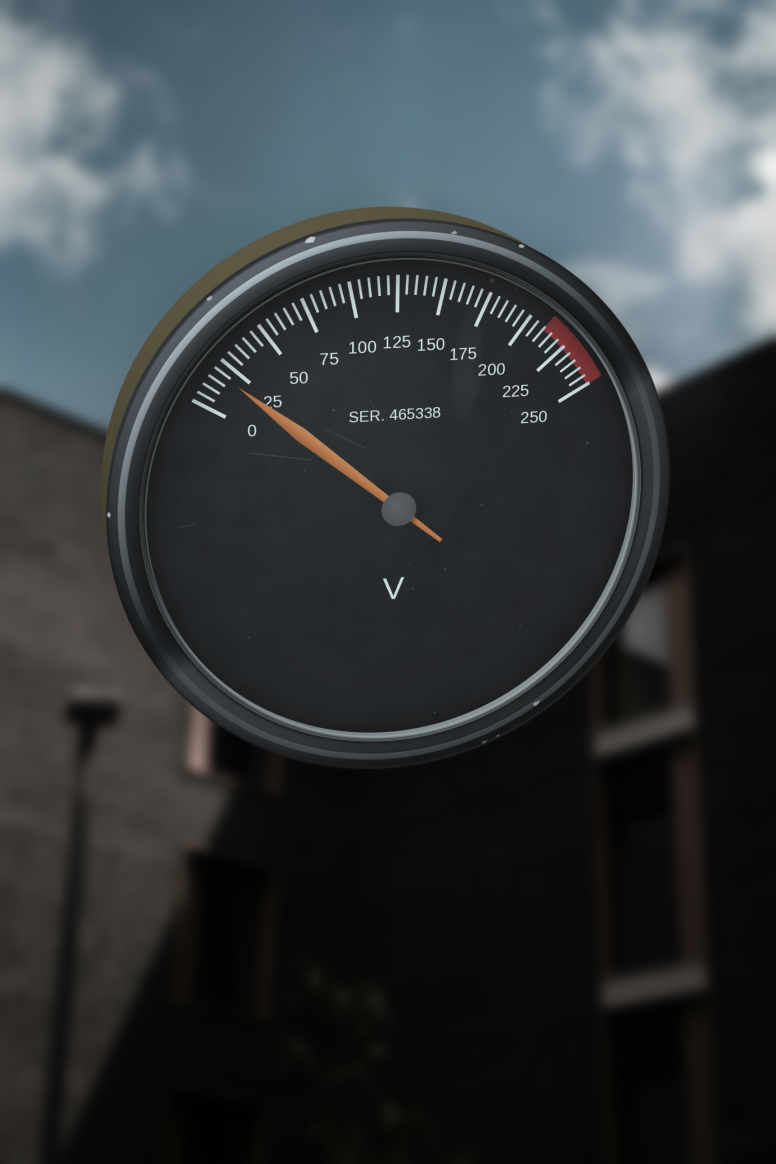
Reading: 20 V
